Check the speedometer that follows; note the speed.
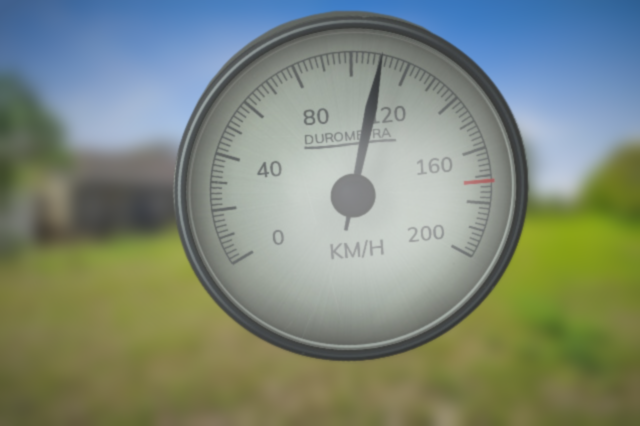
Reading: 110 km/h
